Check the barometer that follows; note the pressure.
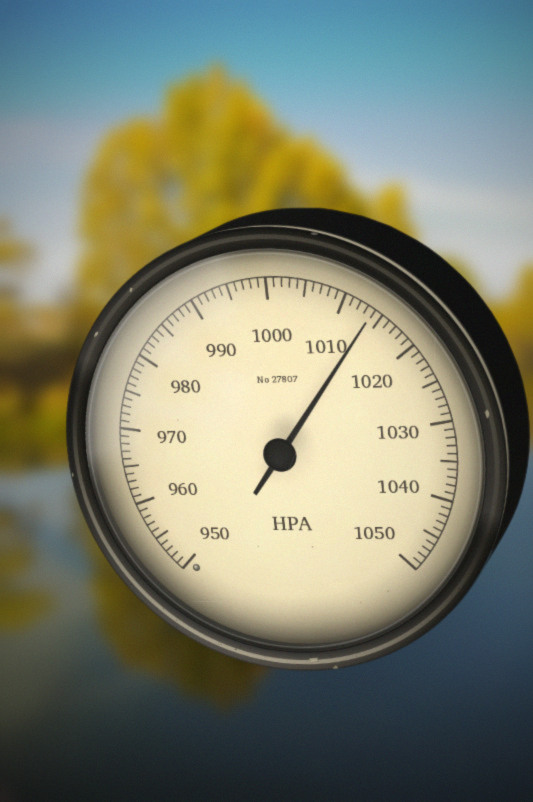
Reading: 1014 hPa
